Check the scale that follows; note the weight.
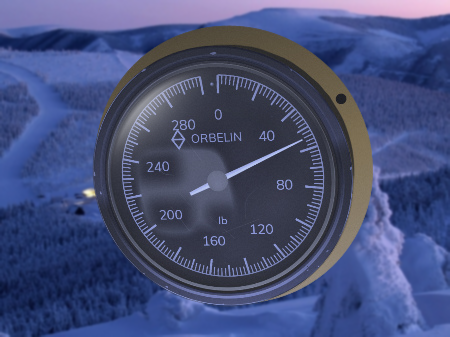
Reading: 54 lb
